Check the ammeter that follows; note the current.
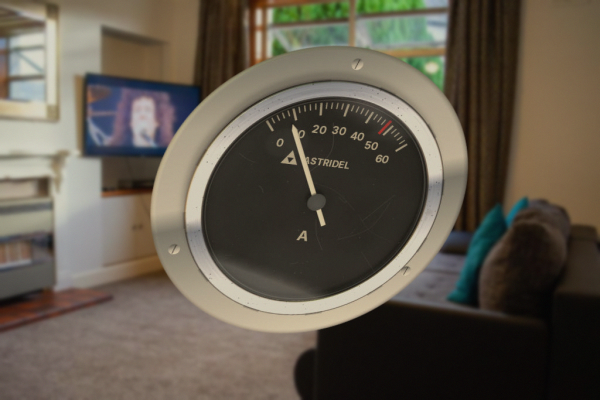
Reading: 8 A
